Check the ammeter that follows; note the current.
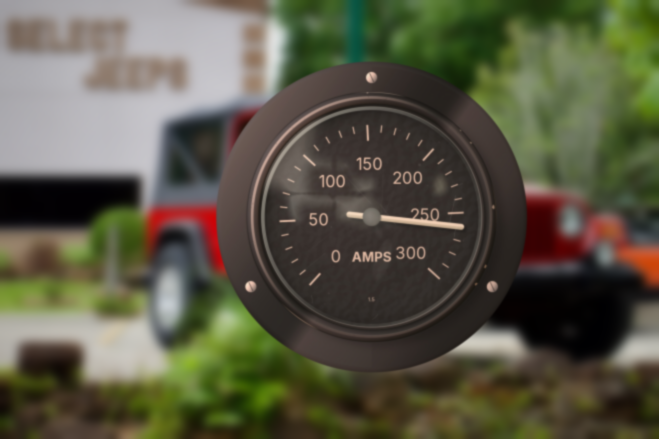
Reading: 260 A
